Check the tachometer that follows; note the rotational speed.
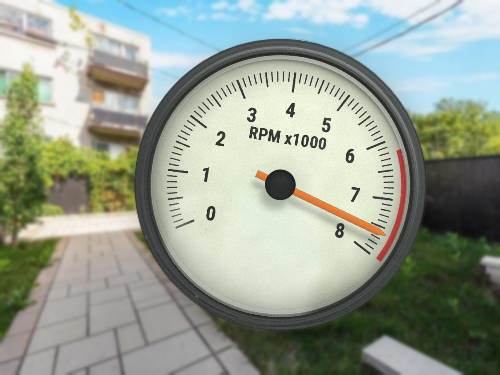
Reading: 7600 rpm
